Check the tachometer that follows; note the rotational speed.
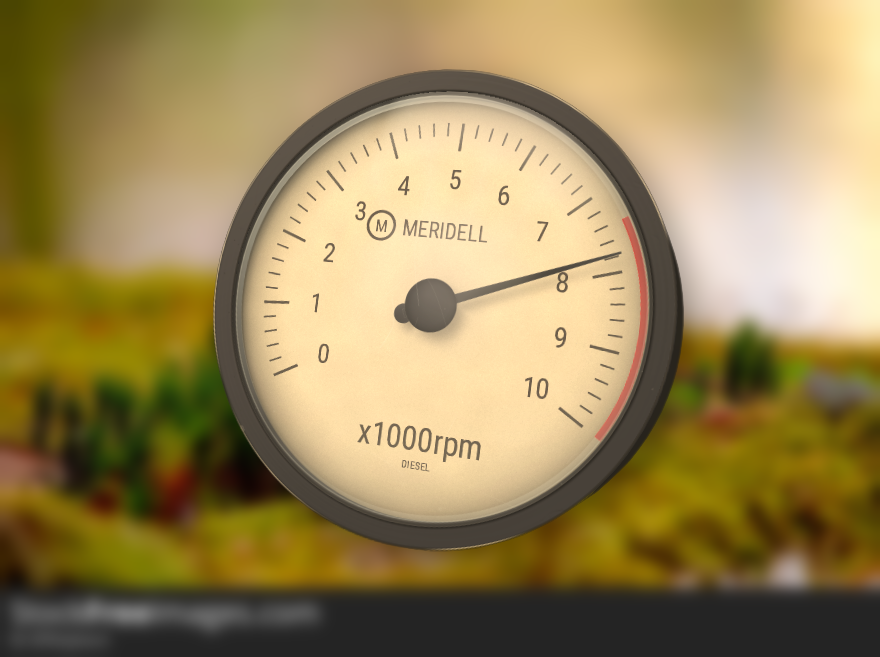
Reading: 7800 rpm
